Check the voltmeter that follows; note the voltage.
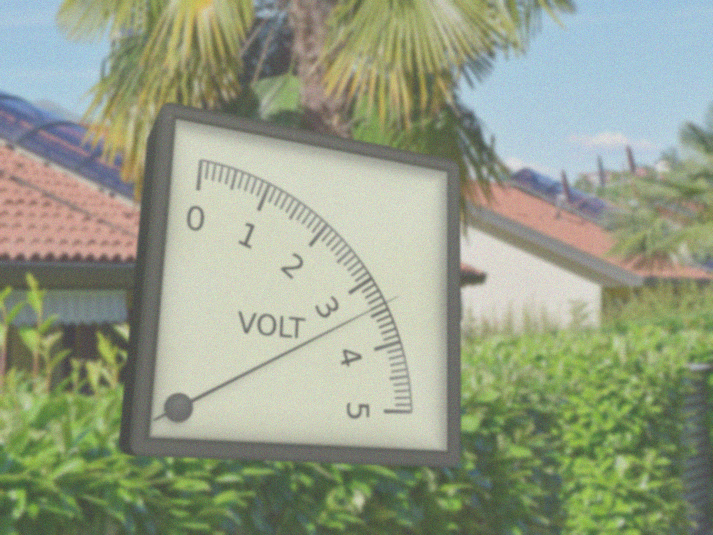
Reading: 3.4 V
